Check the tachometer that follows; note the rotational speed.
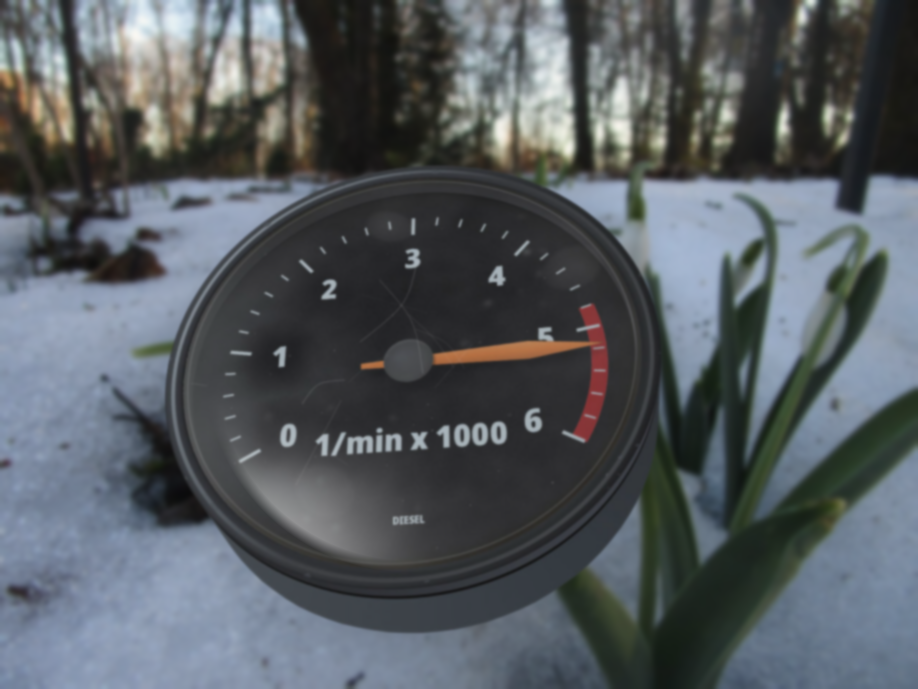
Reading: 5200 rpm
